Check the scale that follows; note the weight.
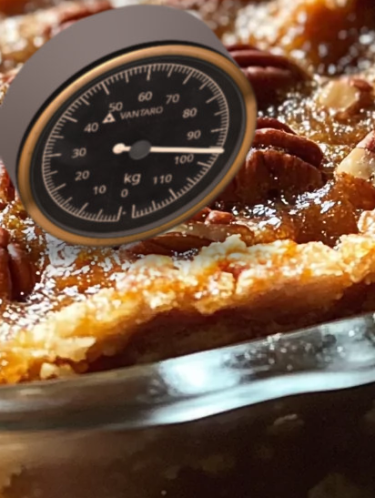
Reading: 95 kg
